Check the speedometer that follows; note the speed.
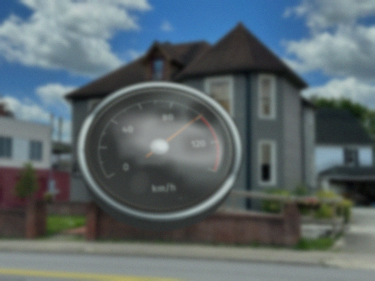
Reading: 100 km/h
